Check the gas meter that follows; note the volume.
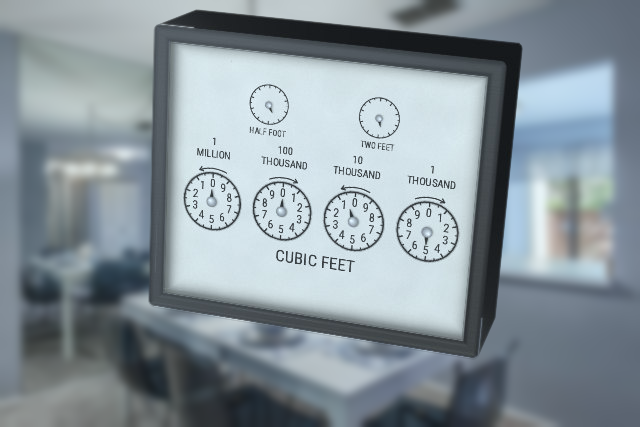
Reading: 500 ft³
